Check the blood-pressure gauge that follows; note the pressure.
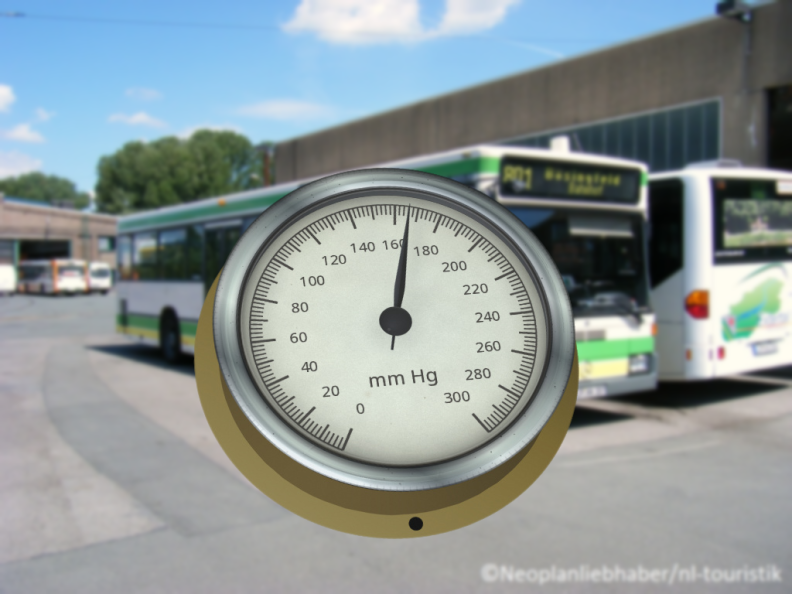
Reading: 166 mmHg
